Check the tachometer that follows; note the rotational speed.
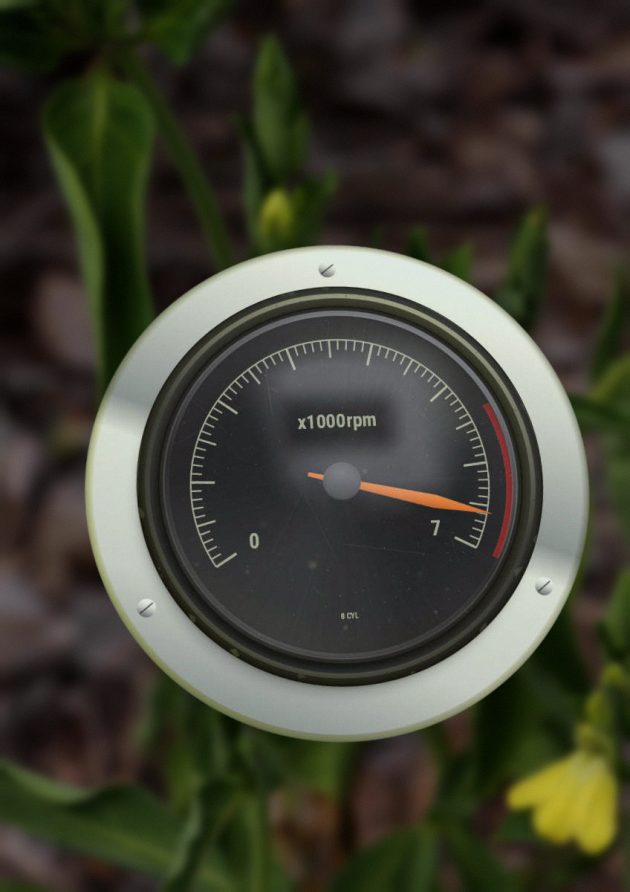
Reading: 6600 rpm
